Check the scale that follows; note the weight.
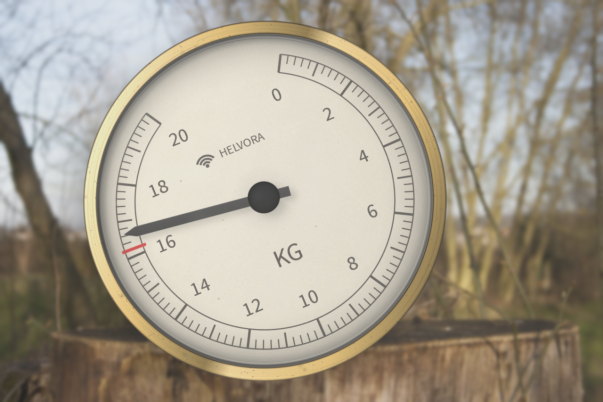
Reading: 16.6 kg
